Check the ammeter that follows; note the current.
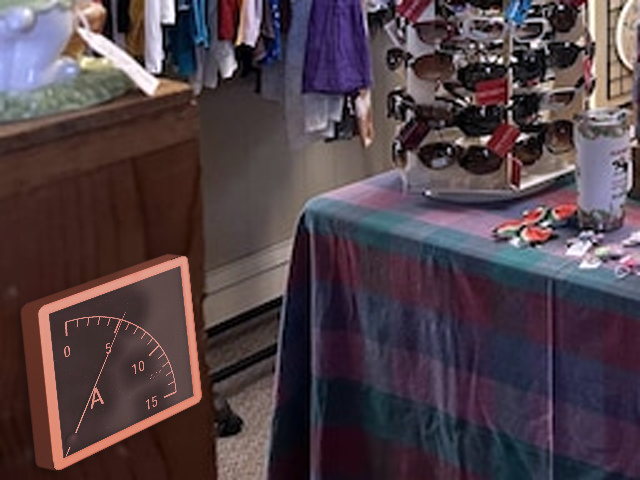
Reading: 5 A
